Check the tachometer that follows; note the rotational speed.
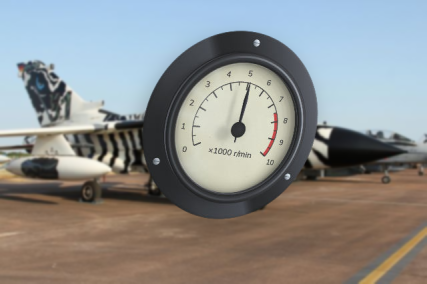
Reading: 5000 rpm
